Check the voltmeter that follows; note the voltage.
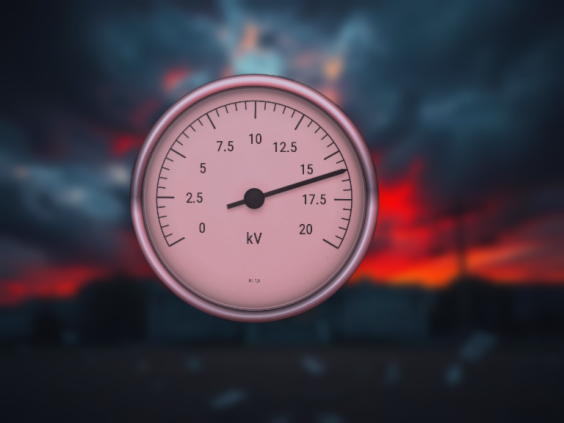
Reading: 16 kV
